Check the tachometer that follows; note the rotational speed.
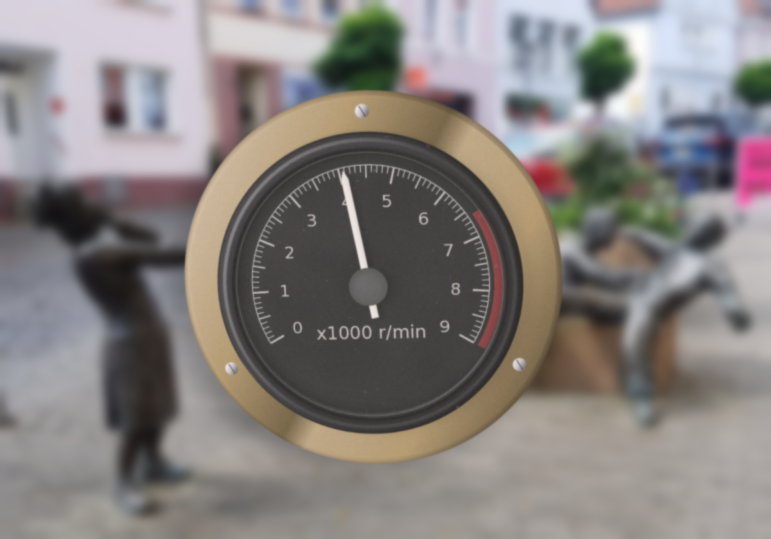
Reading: 4100 rpm
